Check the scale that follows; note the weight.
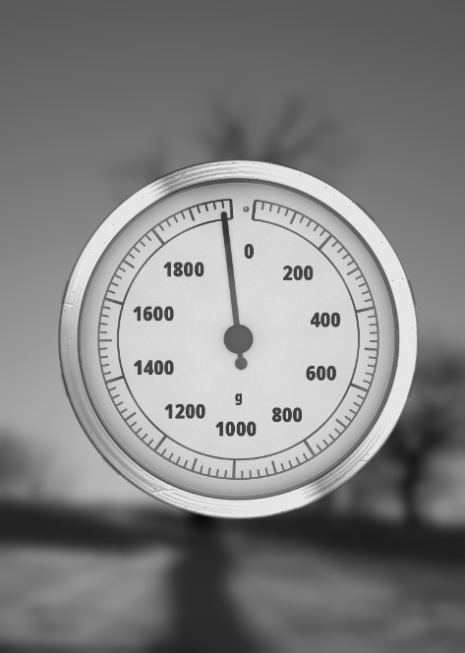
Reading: 1980 g
